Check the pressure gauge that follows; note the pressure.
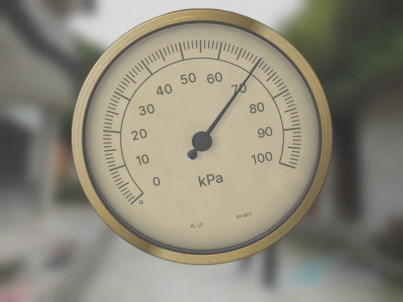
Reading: 70 kPa
